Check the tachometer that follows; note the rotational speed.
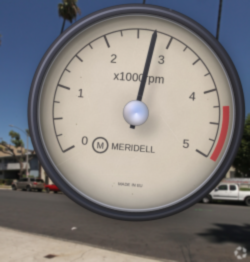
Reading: 2750 rpm
